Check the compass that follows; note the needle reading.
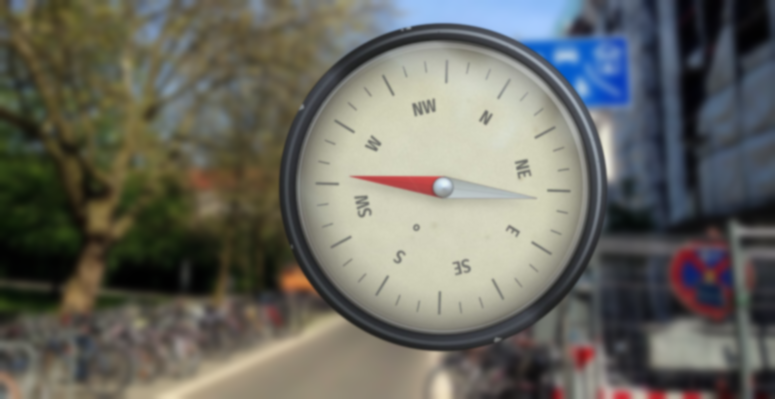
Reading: 245 °
